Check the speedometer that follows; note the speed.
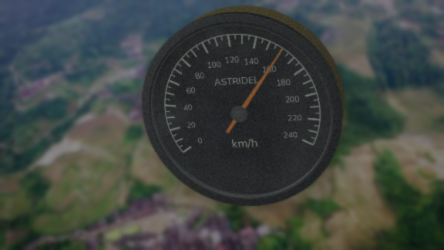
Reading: 160 km/h
